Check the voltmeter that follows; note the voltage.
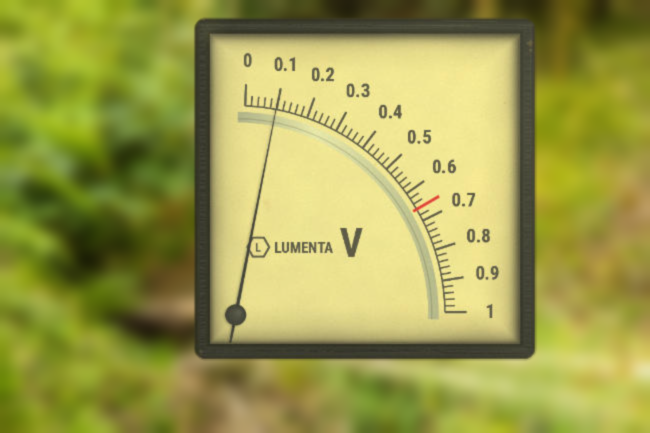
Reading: 0.1 V
